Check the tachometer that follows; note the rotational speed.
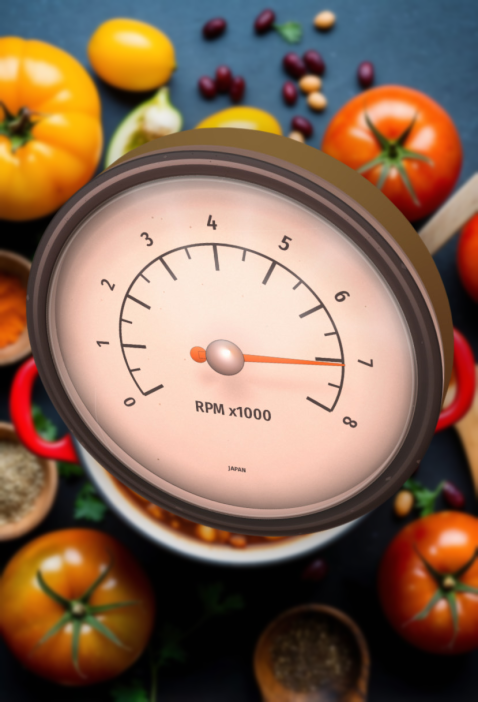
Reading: 7000 rpm
